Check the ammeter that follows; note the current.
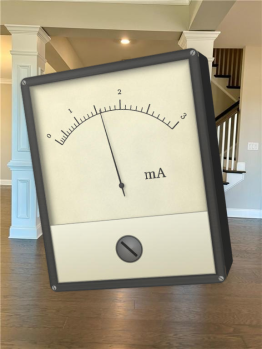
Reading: 1.6 mA
